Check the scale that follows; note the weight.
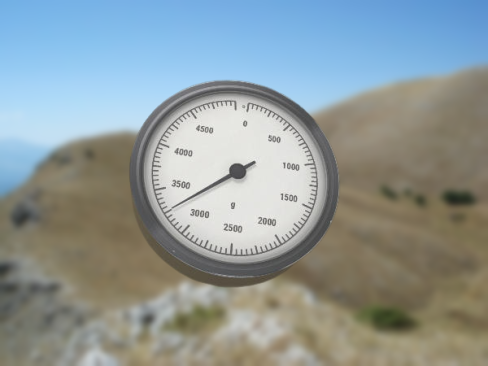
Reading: 3250 g
